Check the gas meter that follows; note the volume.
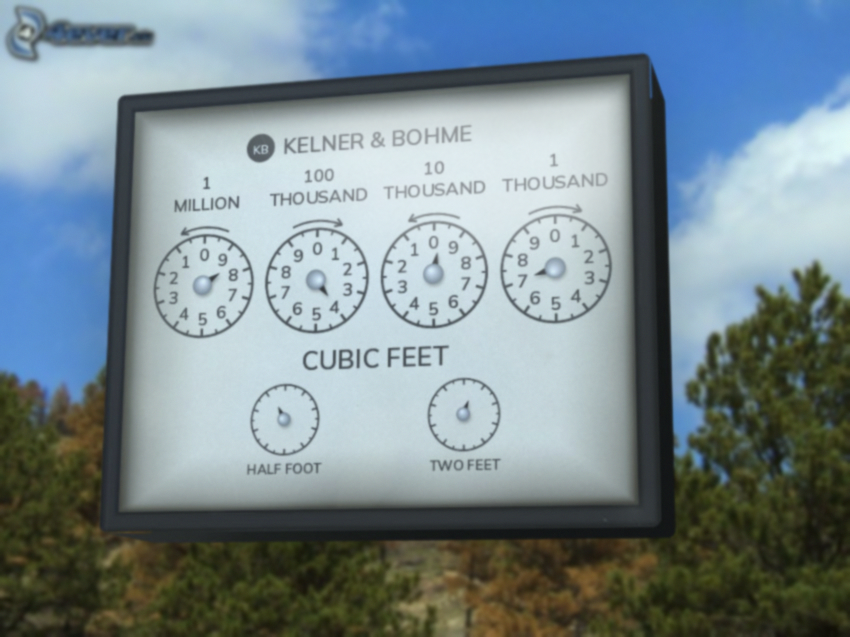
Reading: 839700 ft³
